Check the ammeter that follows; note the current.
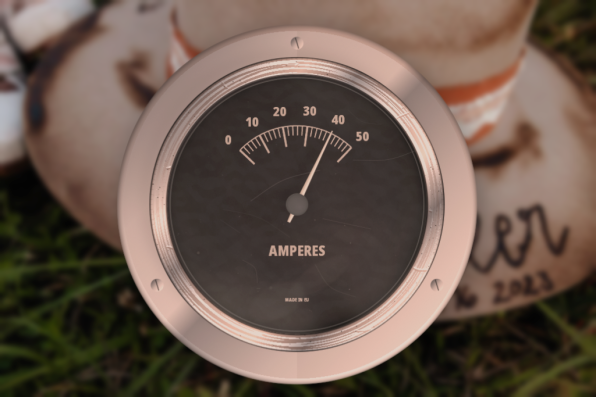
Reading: 40 A
